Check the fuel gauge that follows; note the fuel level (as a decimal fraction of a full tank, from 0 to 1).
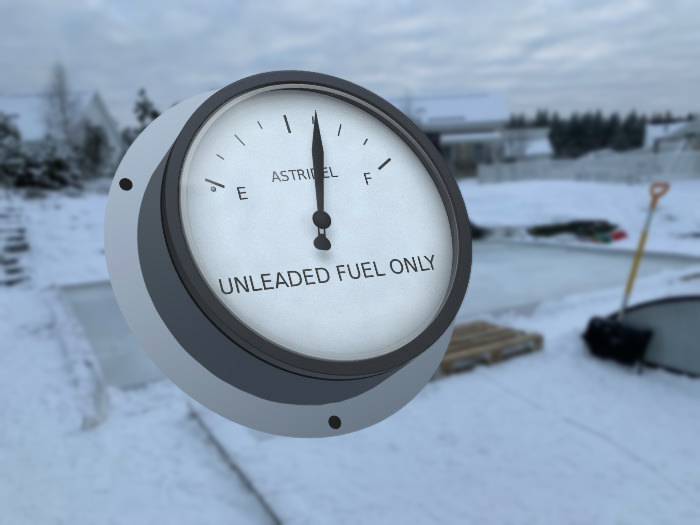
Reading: 0.625
